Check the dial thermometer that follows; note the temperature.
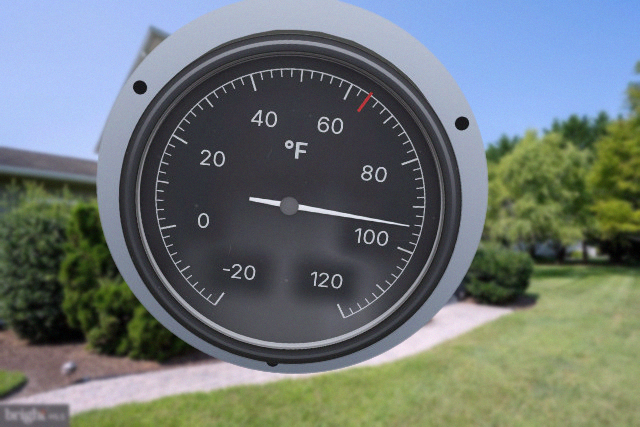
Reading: 94 °F
